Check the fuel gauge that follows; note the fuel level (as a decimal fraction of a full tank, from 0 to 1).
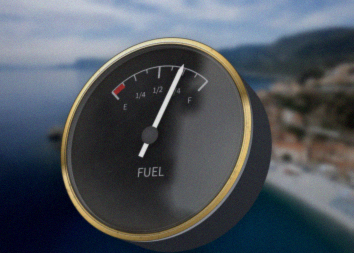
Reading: 0.75
